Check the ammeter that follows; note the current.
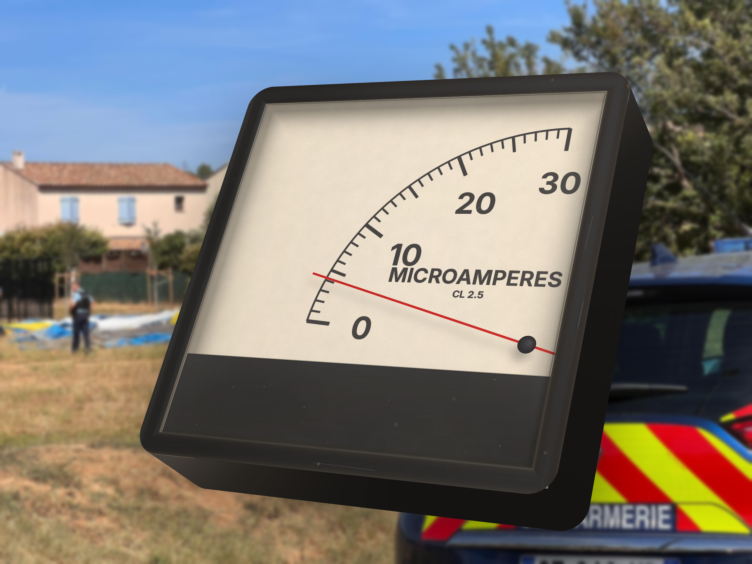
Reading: 4 µA
